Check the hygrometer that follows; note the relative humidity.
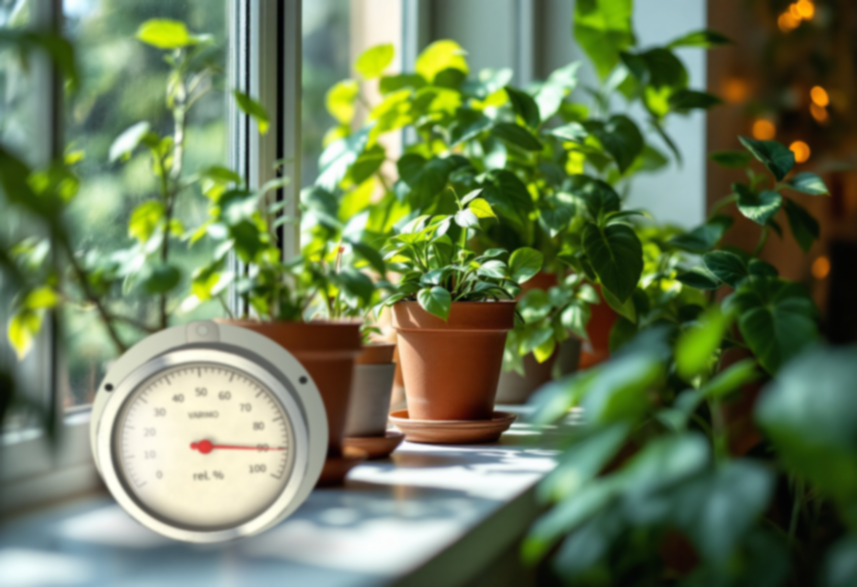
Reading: 90 %
